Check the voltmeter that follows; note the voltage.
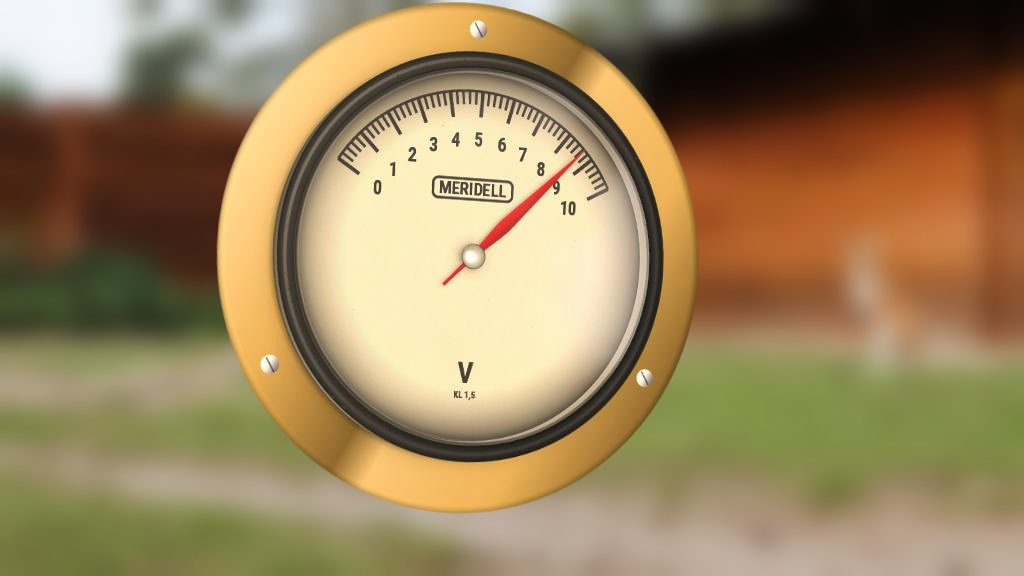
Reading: 8.6 V
